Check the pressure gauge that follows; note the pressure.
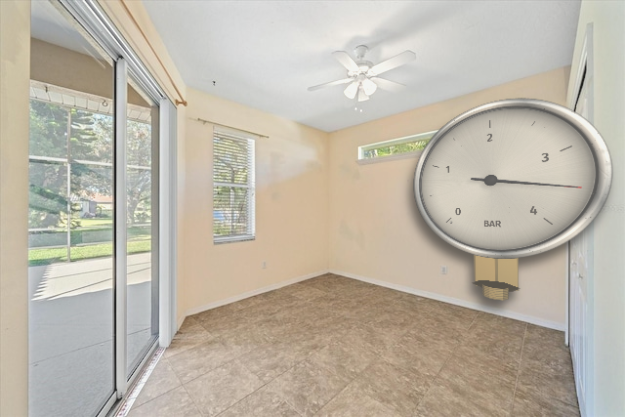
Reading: 3.5 bar
